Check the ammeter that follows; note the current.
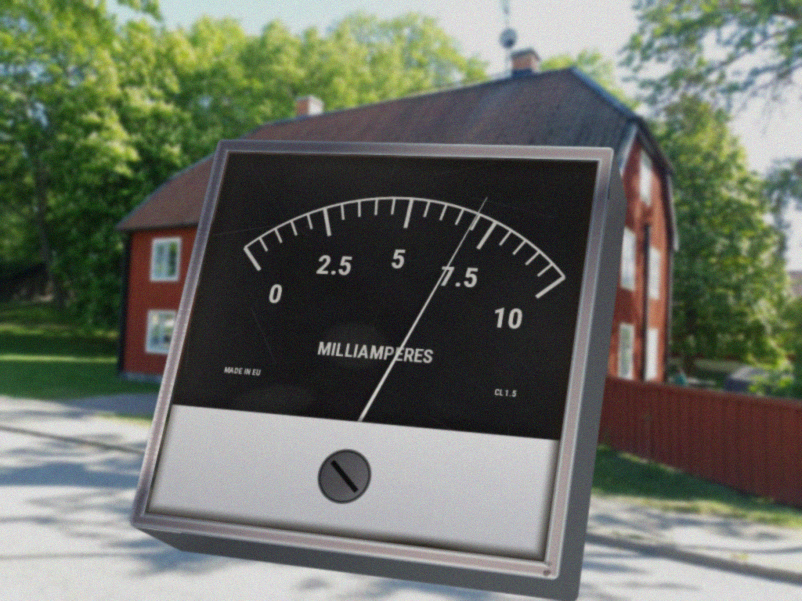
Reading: 7 mA
